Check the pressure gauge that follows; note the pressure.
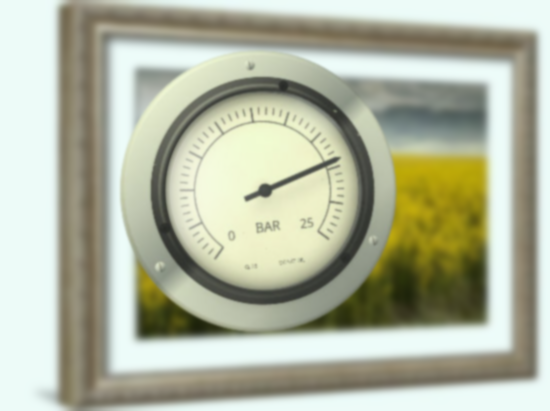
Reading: 19.5 bar
